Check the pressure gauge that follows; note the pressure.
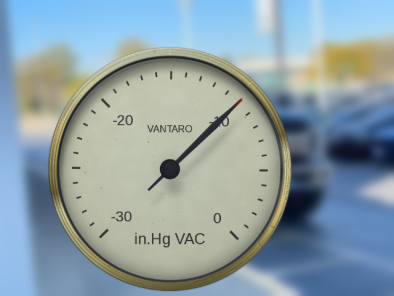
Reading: -10 inHg
